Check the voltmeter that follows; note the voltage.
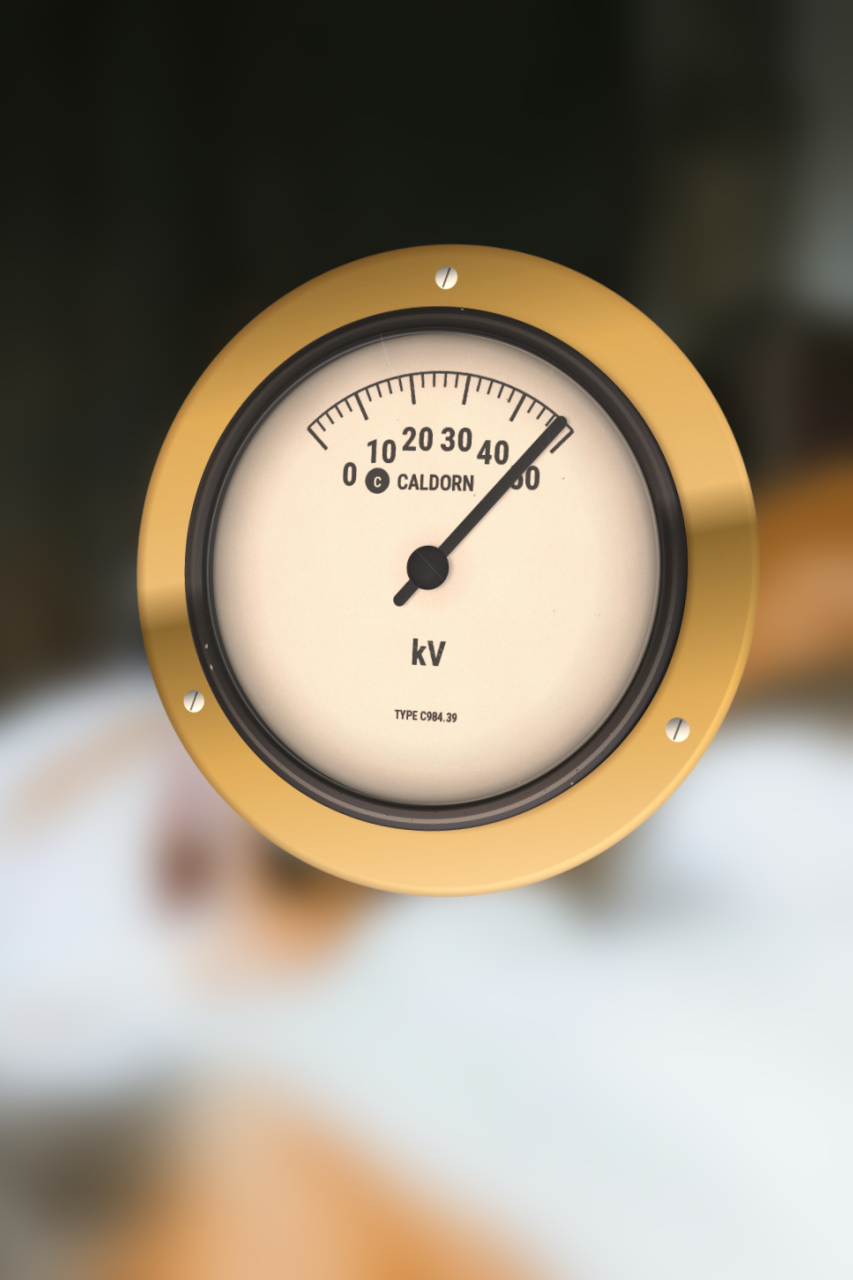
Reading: 48 kV
